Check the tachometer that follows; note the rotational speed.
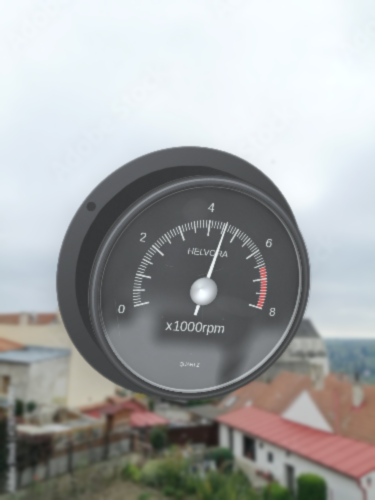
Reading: 4500 rpm
